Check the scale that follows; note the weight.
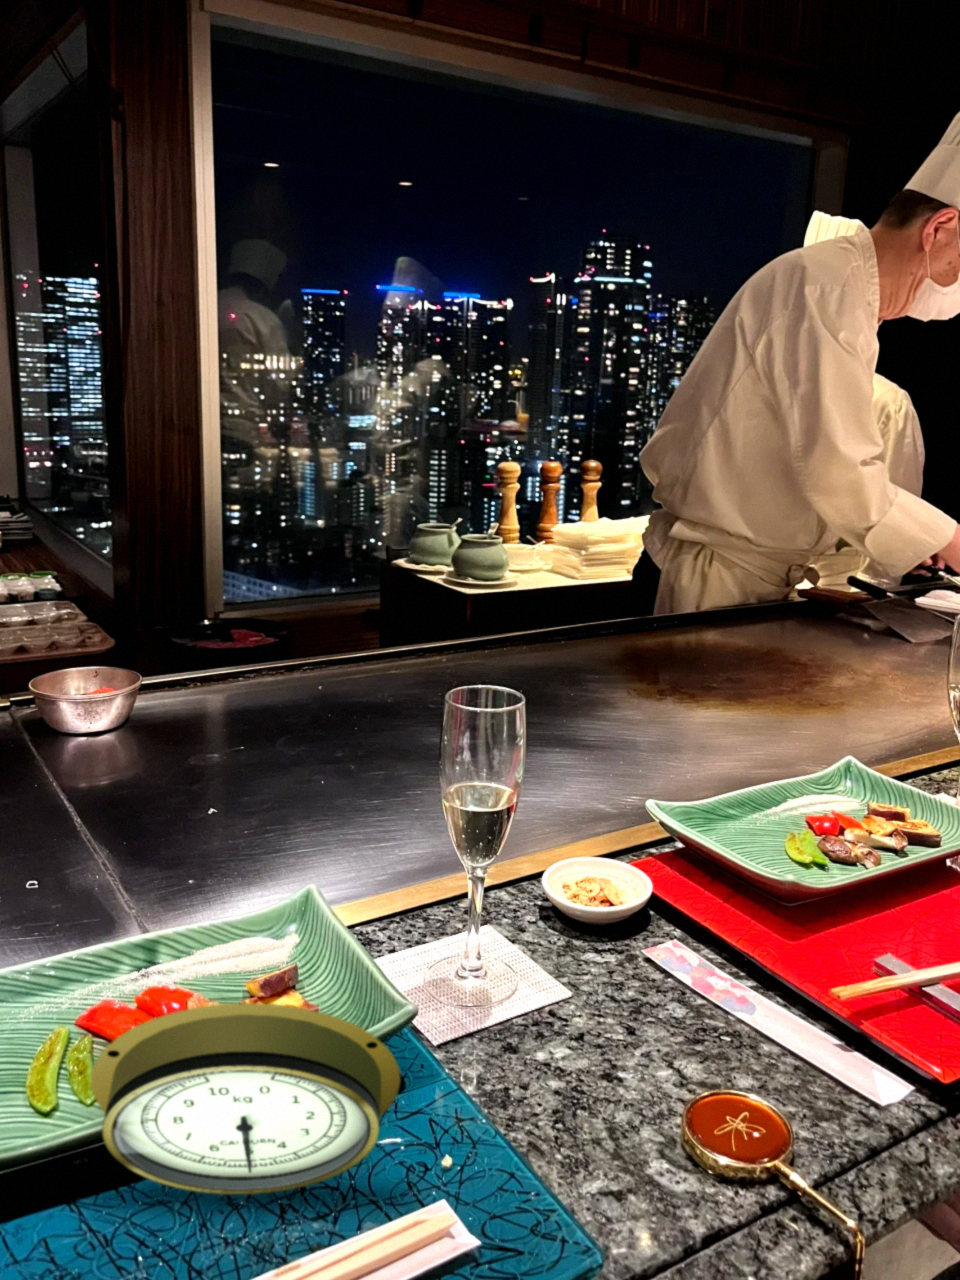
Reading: 5 kg
